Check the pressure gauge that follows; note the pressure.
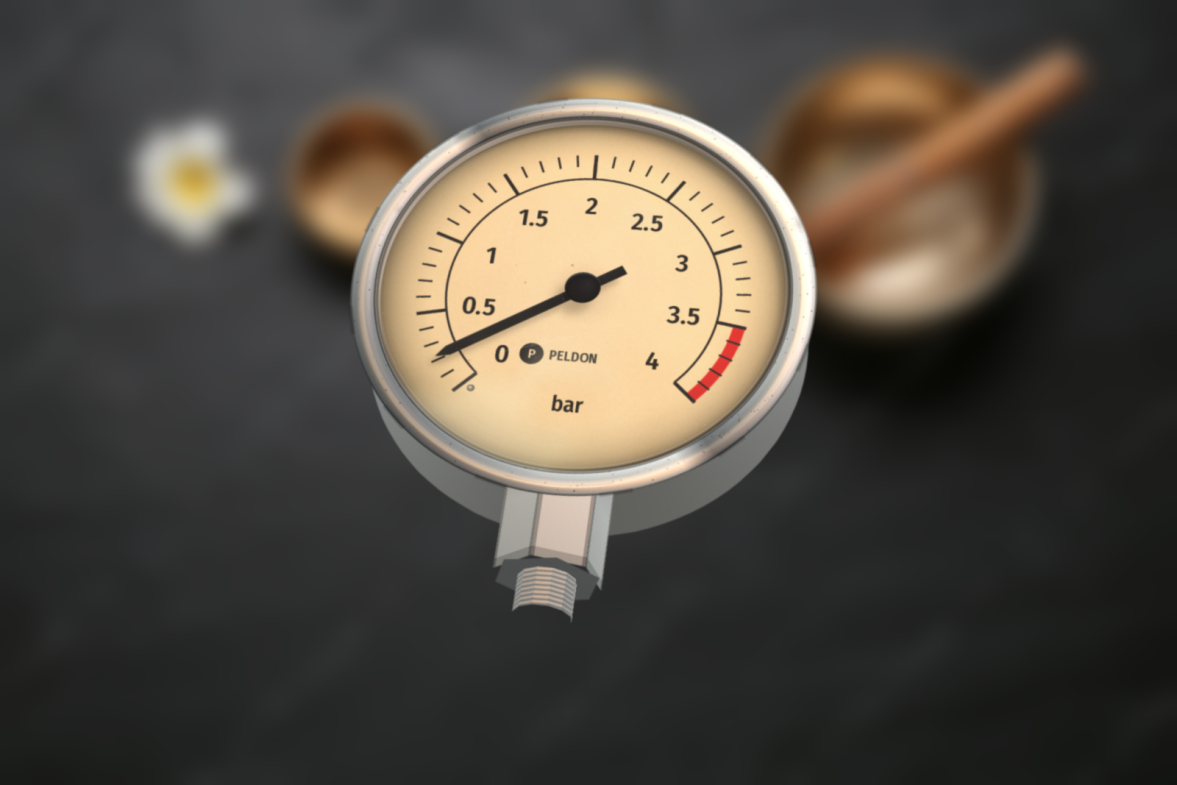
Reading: 0.2 bar
